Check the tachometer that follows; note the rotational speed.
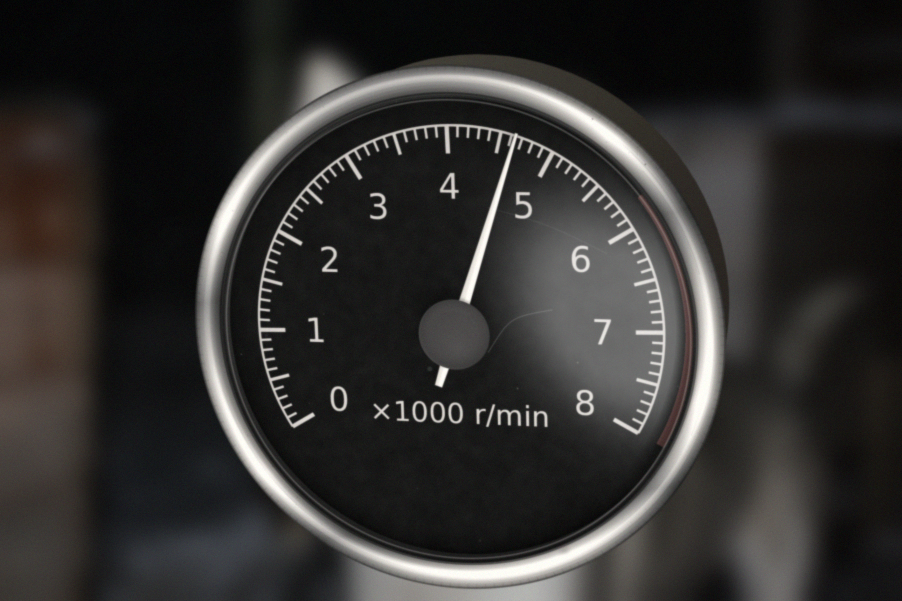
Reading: 4650 rpm
